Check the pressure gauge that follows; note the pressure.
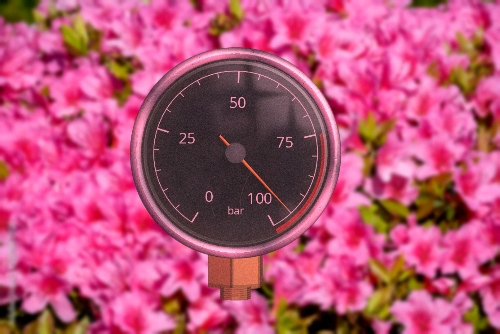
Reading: 95 bar
